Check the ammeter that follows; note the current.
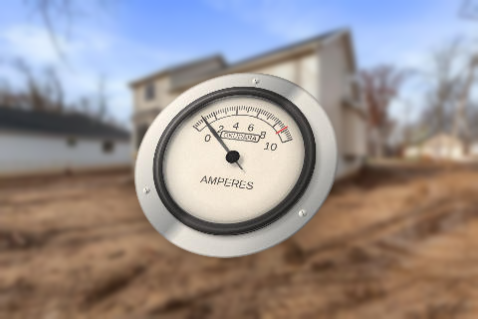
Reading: 1 A
